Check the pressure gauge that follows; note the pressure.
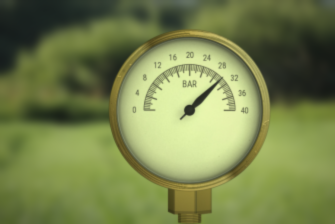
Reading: 30 bar
